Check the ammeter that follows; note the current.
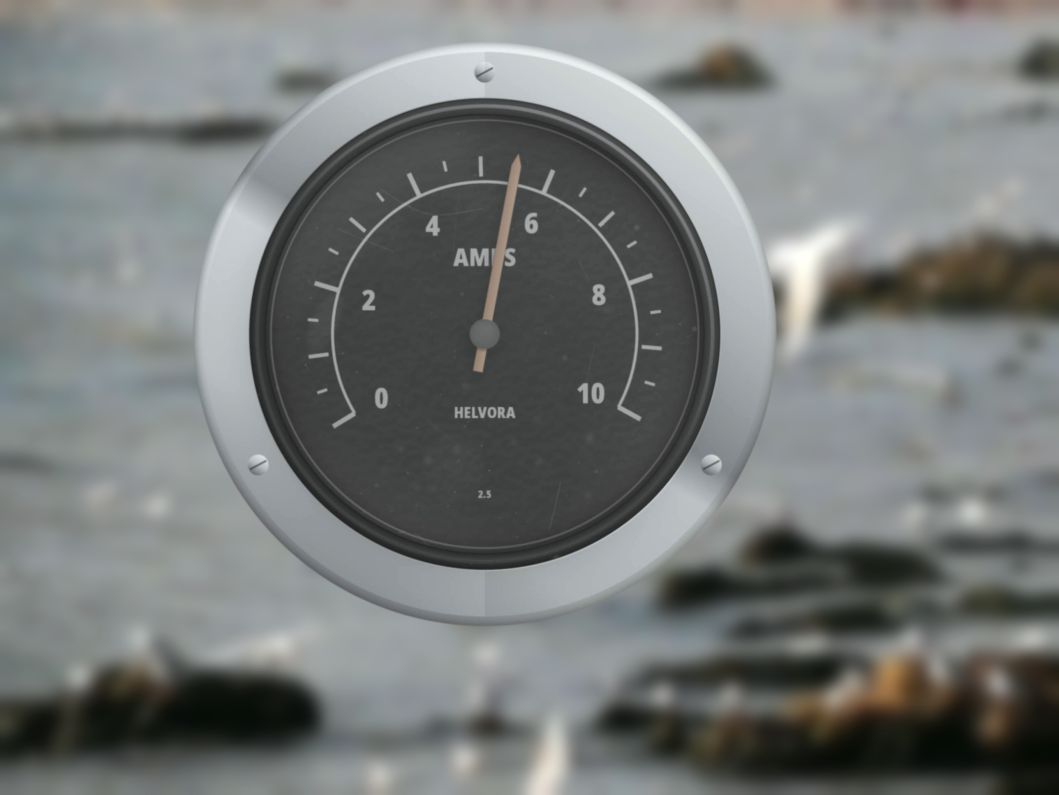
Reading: 5.5 A
